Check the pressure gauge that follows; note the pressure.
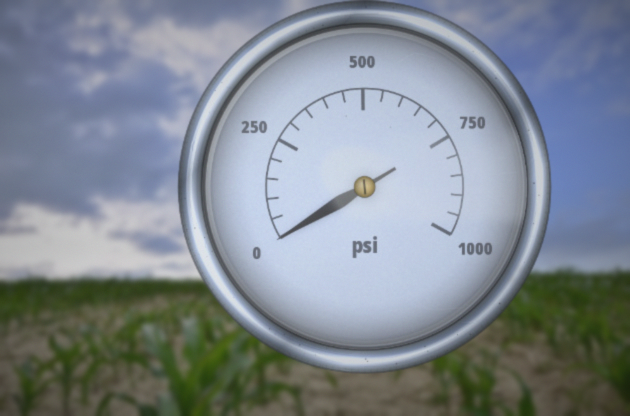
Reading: 0 psi
